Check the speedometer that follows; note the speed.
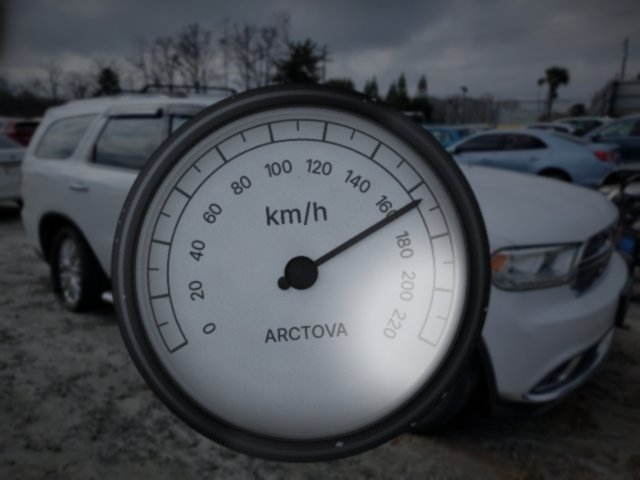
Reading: 165 km/h
